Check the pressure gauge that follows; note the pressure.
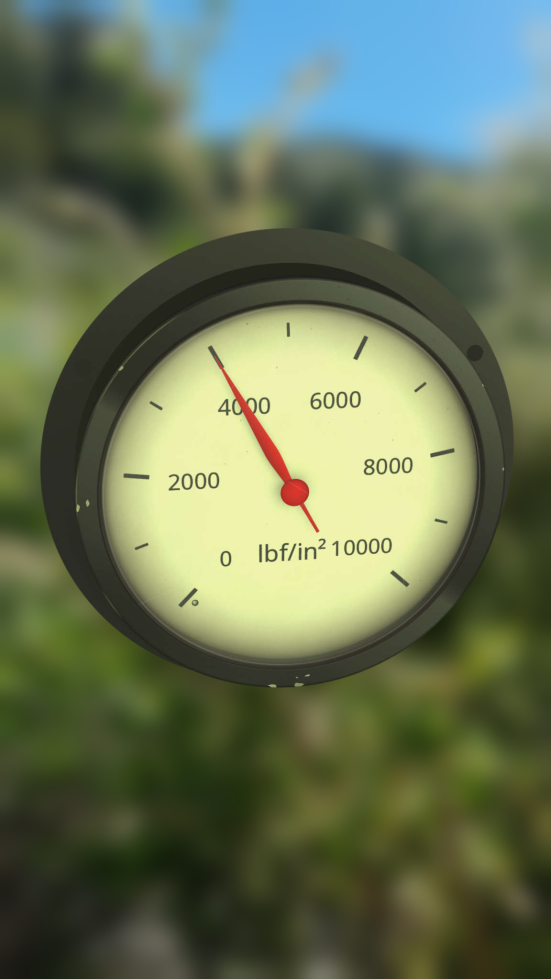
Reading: 4000 psi
